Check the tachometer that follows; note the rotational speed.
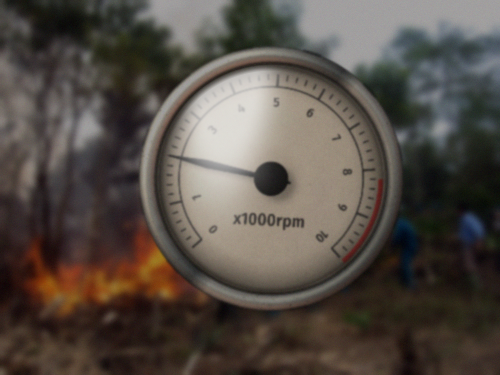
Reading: 2000 rpm
